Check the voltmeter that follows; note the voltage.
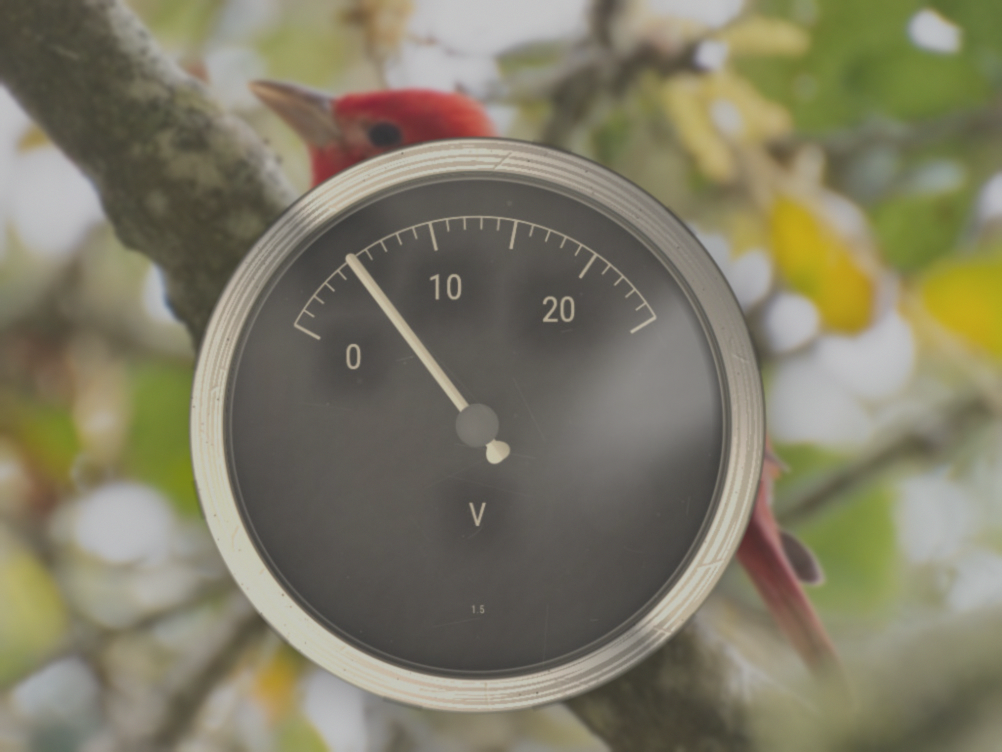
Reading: 5 V
